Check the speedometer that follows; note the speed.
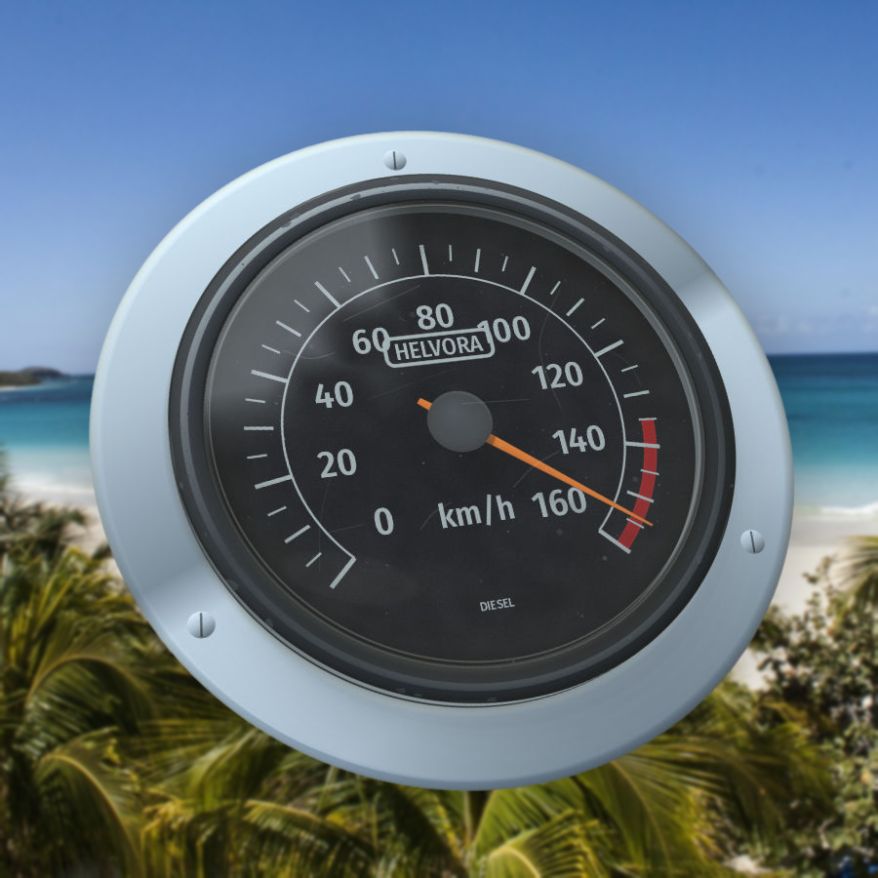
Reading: 155 km/h
